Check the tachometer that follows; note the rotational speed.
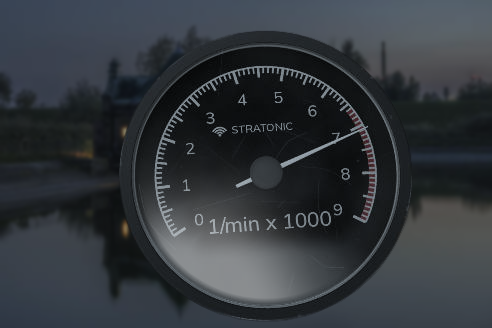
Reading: 7100 rpm
